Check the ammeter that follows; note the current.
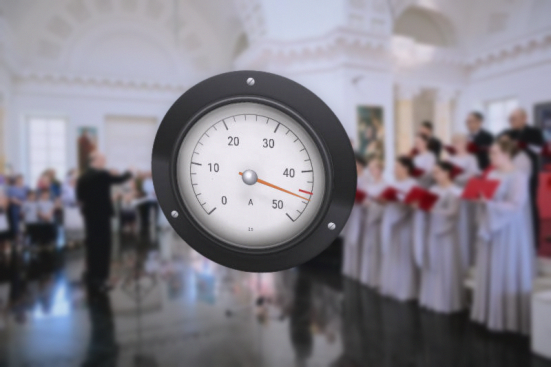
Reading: 45 A
